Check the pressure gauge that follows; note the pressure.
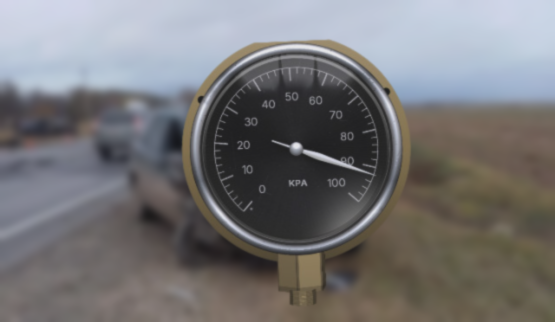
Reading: 92 kPa
